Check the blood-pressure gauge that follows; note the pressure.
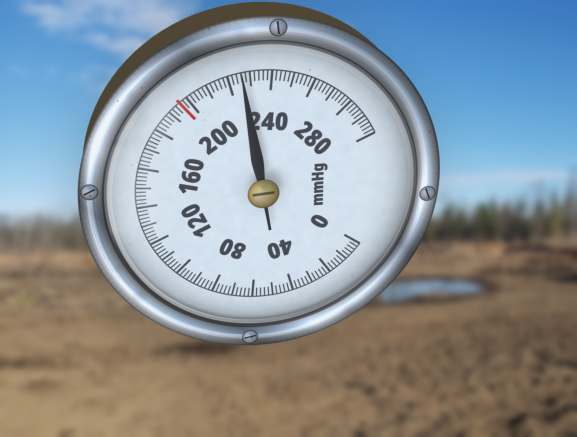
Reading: 226 mmHg
